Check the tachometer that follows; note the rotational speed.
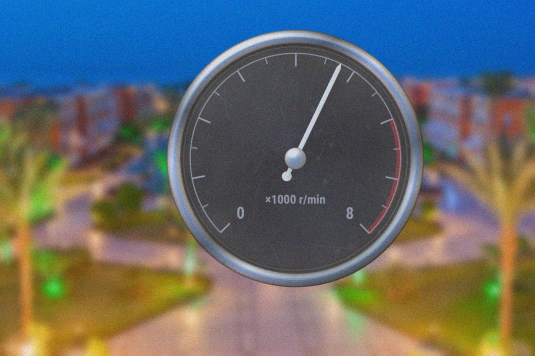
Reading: 4750 rpm
